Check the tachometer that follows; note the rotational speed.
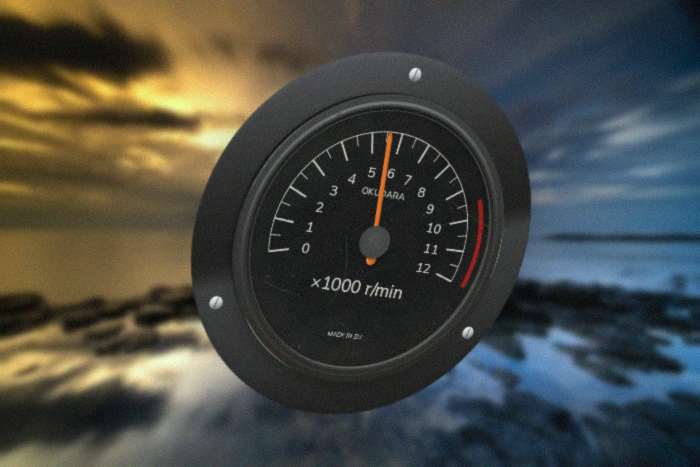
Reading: 5500 rpm
